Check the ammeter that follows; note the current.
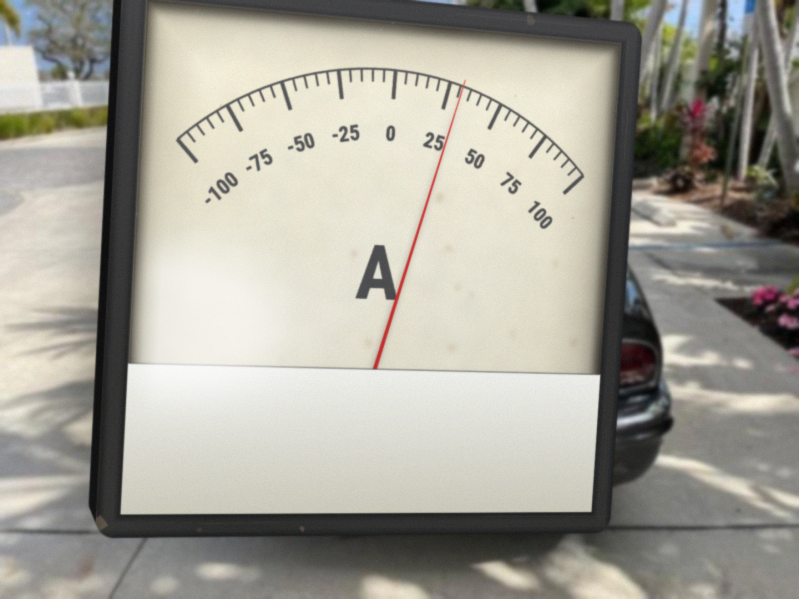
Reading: 30 A
